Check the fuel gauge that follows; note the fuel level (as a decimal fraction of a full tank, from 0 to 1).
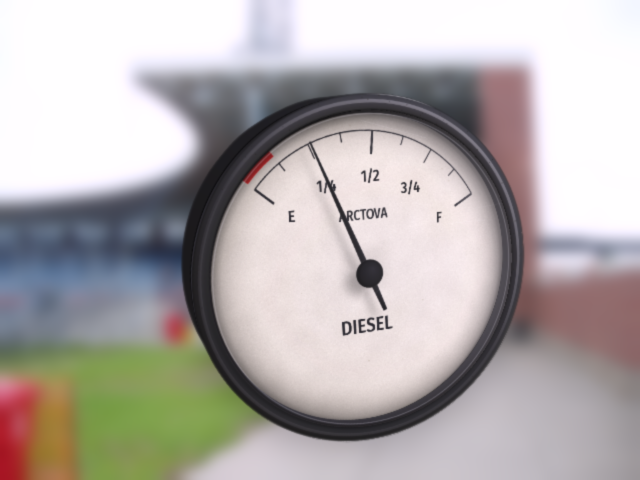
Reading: 0.25
